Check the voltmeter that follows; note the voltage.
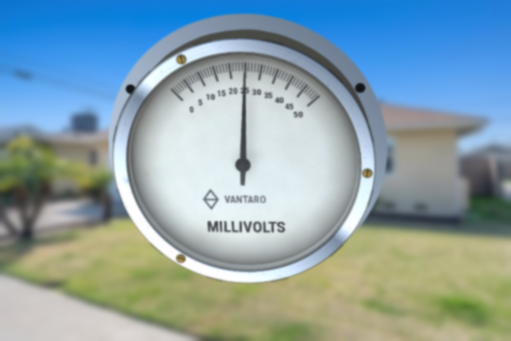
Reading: 25 mV
